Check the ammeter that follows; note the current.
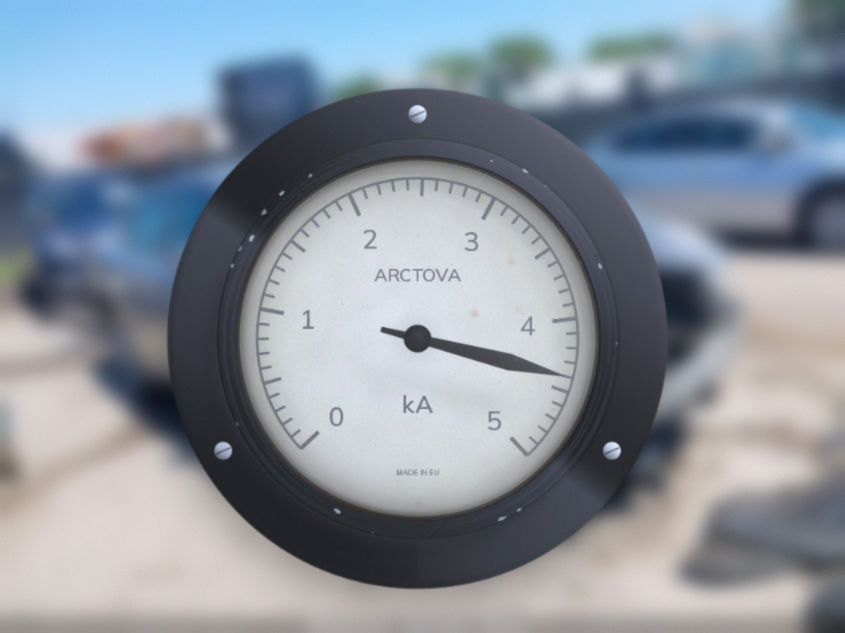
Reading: 4.4 kA
